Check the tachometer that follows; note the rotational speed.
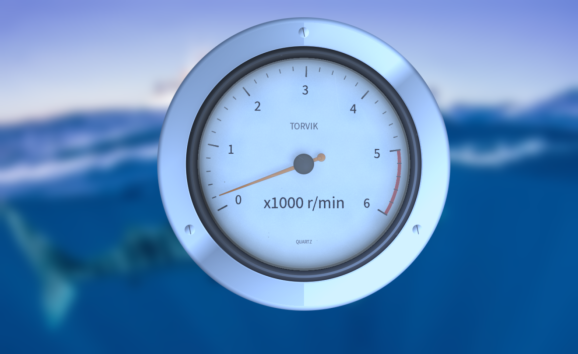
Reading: 200 rpm
